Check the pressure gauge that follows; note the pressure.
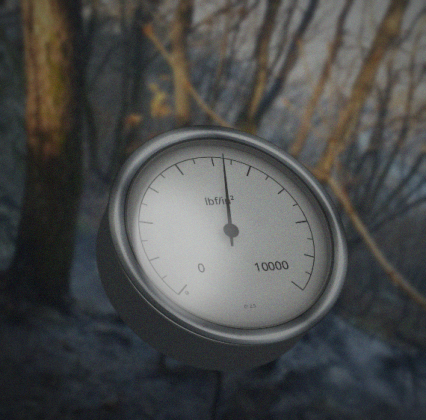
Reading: 5250 psi
